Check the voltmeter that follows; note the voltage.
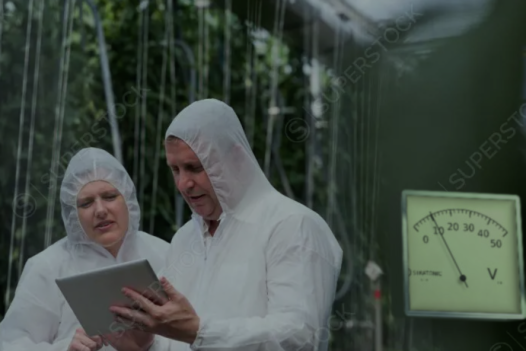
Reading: 10 V
